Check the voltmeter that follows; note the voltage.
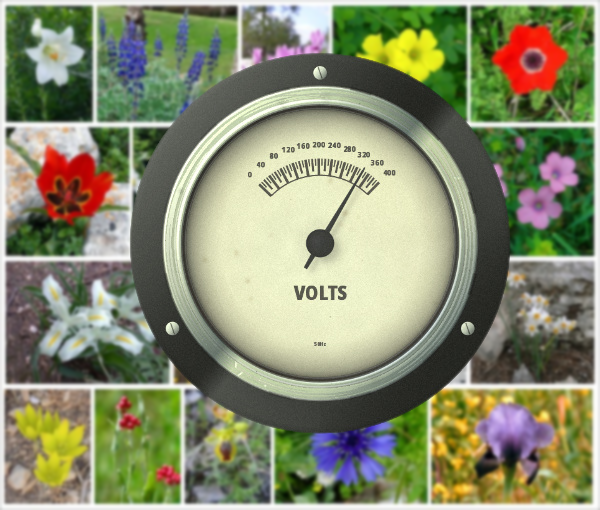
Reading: 340 V
